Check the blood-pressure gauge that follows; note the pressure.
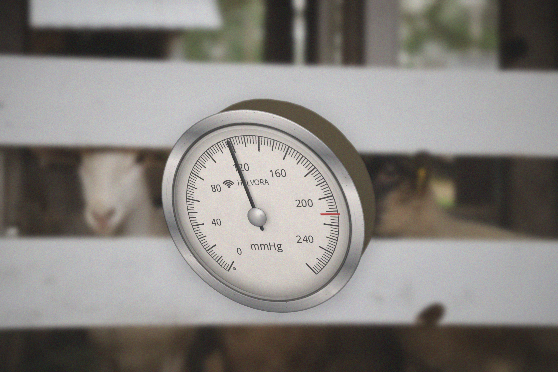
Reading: 120 mmHg
